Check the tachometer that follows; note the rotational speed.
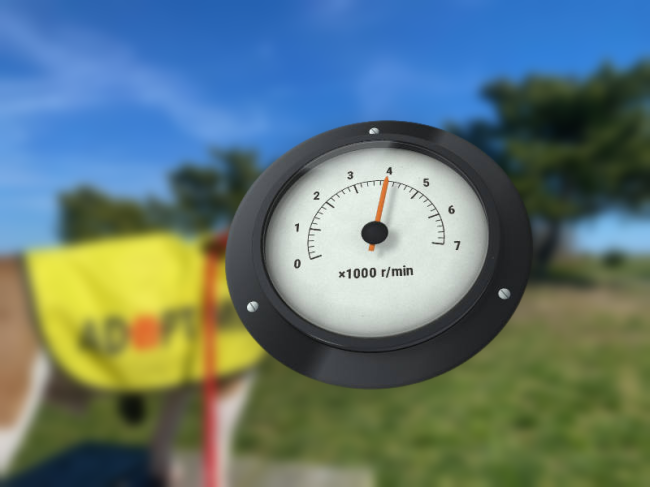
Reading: 4000 rpm
